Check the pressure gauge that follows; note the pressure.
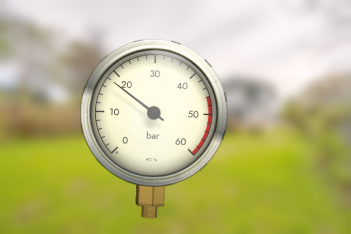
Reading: 18 bar
